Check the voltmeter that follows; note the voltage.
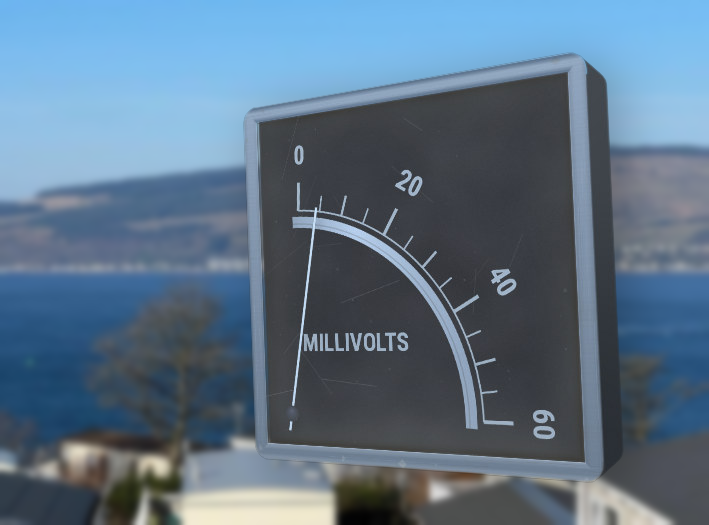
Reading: 5 mV
